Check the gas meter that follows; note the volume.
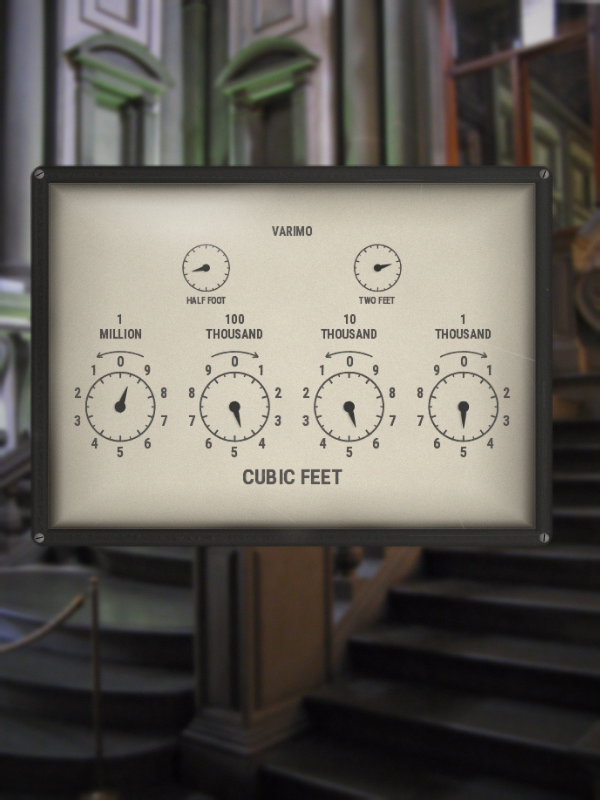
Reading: 945500 ft³
